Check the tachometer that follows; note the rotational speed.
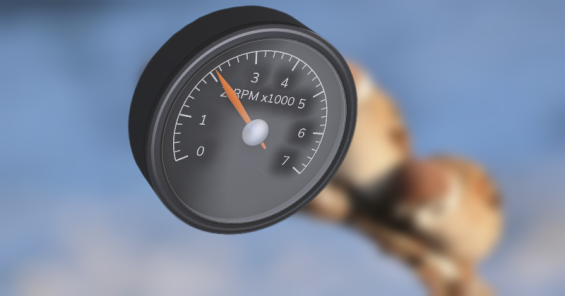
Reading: 2100 rpm
